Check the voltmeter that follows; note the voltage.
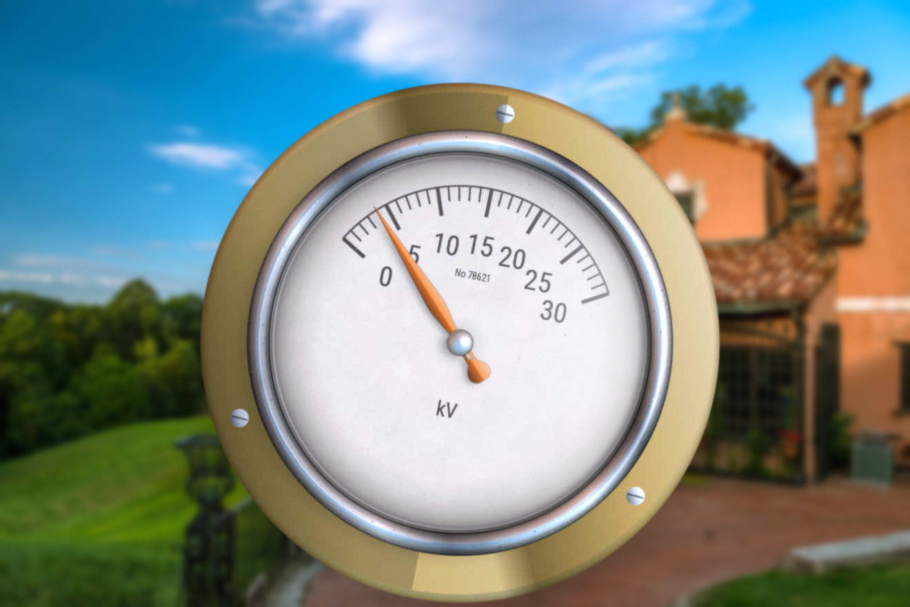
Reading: 4 kV
